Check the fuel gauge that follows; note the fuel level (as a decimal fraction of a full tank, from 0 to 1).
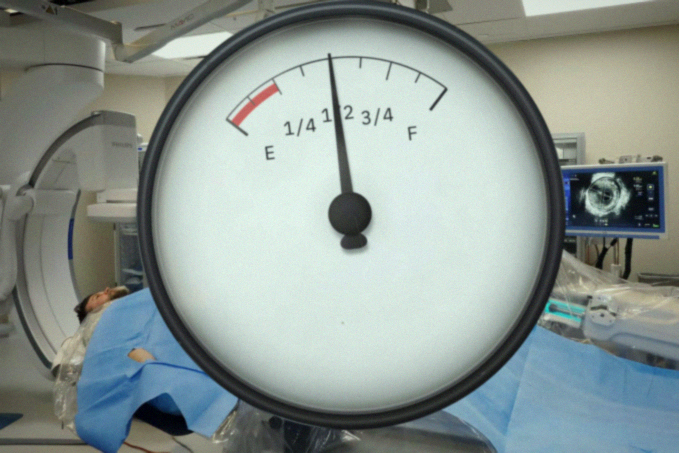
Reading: 0.5
